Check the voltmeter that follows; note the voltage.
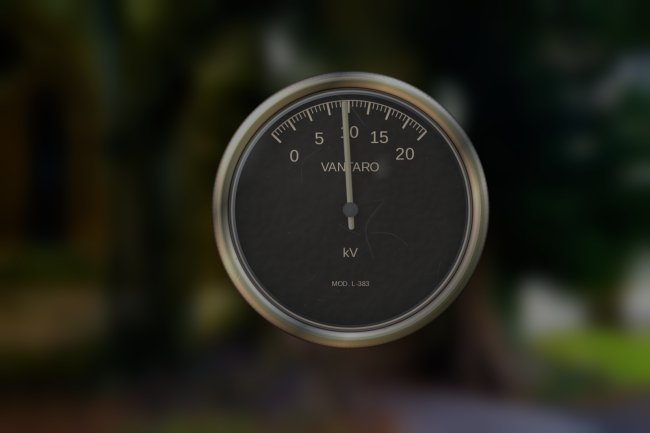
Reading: 9.5 kV
